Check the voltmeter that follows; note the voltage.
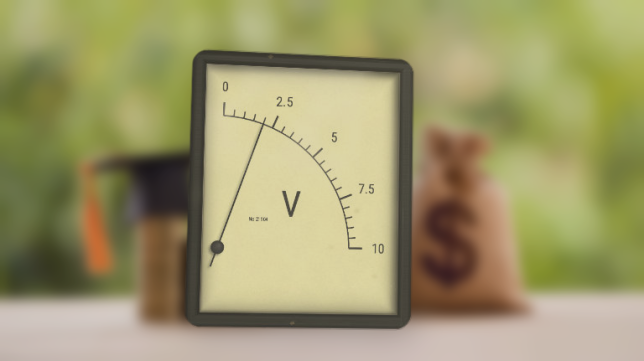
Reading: 2 V
